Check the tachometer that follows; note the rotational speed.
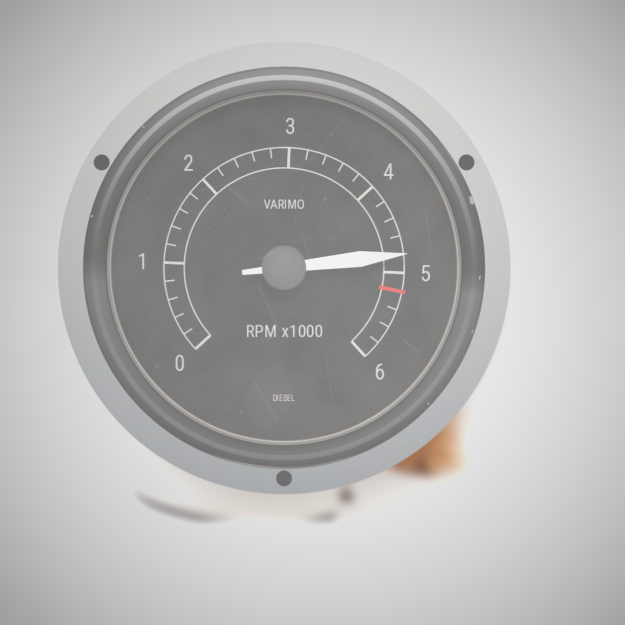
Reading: 4800 rpm
